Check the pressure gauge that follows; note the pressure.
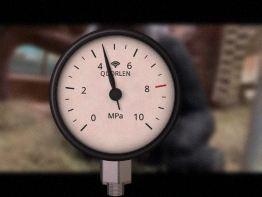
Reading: 4.5 MPa
